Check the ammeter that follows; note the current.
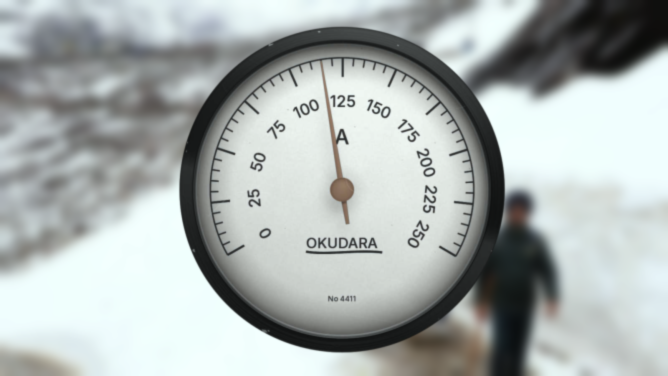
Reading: 115 A
